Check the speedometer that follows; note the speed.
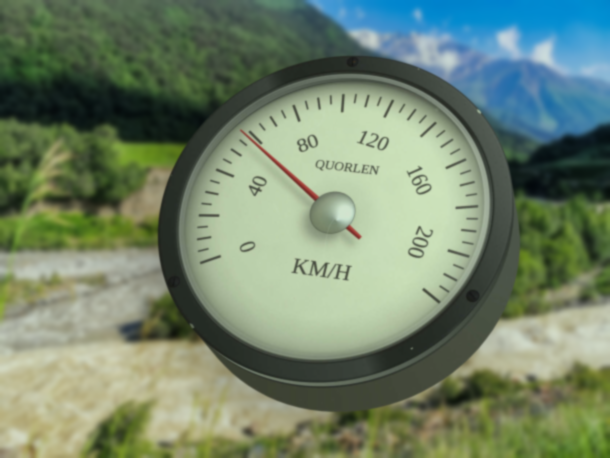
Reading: 57.5 km/h
